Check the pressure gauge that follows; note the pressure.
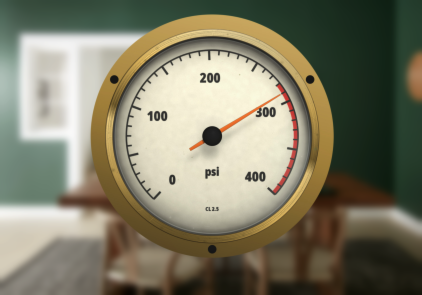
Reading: 290 psi
